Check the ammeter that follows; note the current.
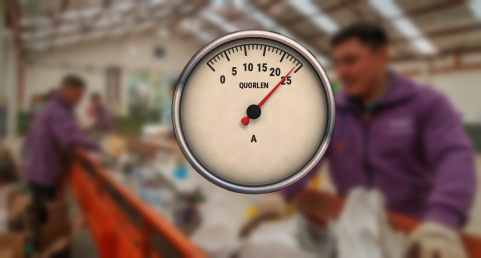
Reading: 24 A
